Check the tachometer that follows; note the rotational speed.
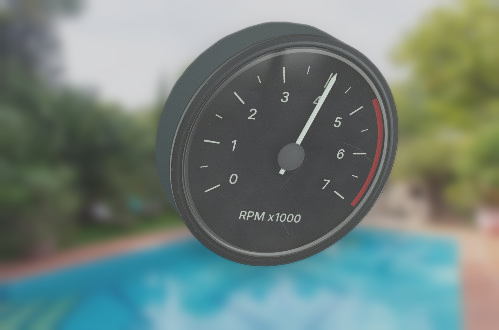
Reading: 4000 rpm
